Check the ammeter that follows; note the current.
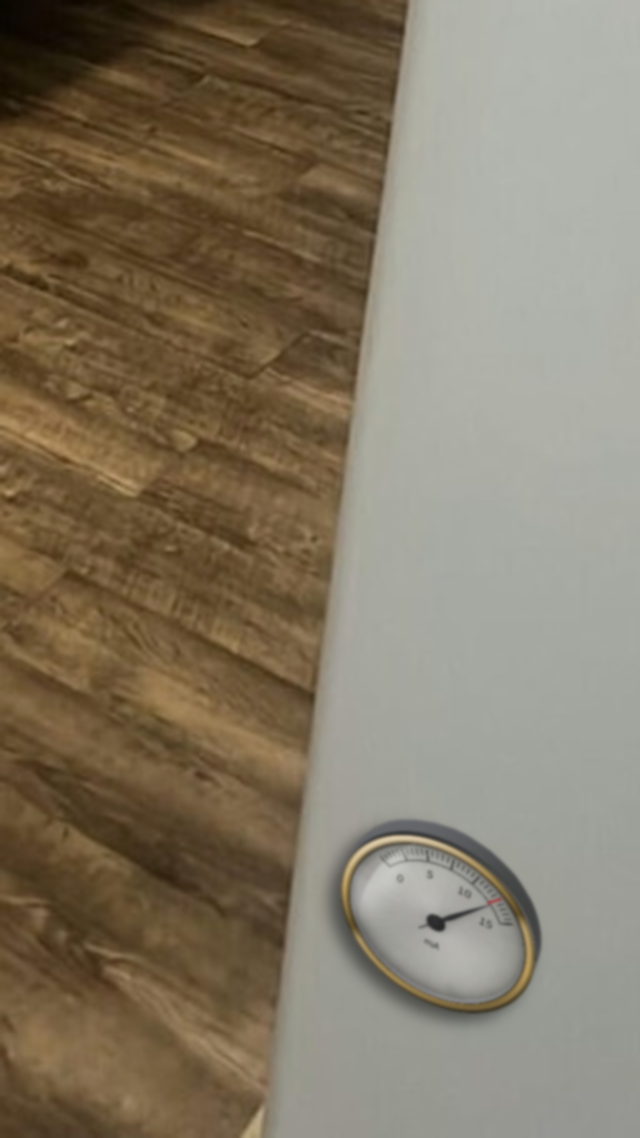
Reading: 12.5 mA
